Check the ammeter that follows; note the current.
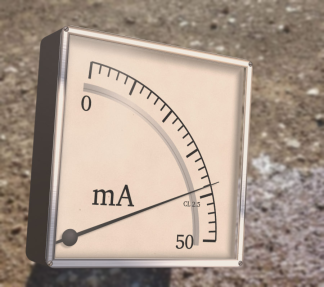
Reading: 38 mA
